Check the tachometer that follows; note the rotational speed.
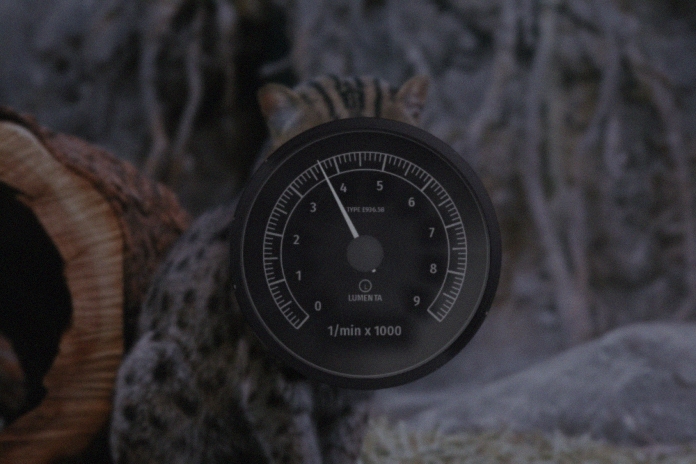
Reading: 3700 rpm
